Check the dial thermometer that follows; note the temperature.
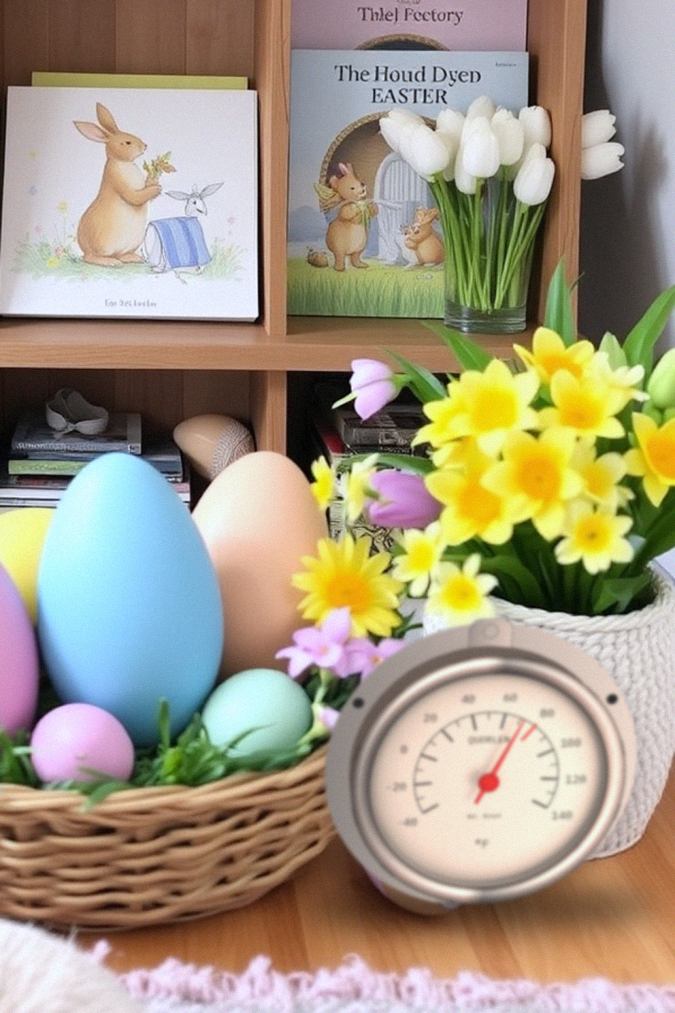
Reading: 70 °F
